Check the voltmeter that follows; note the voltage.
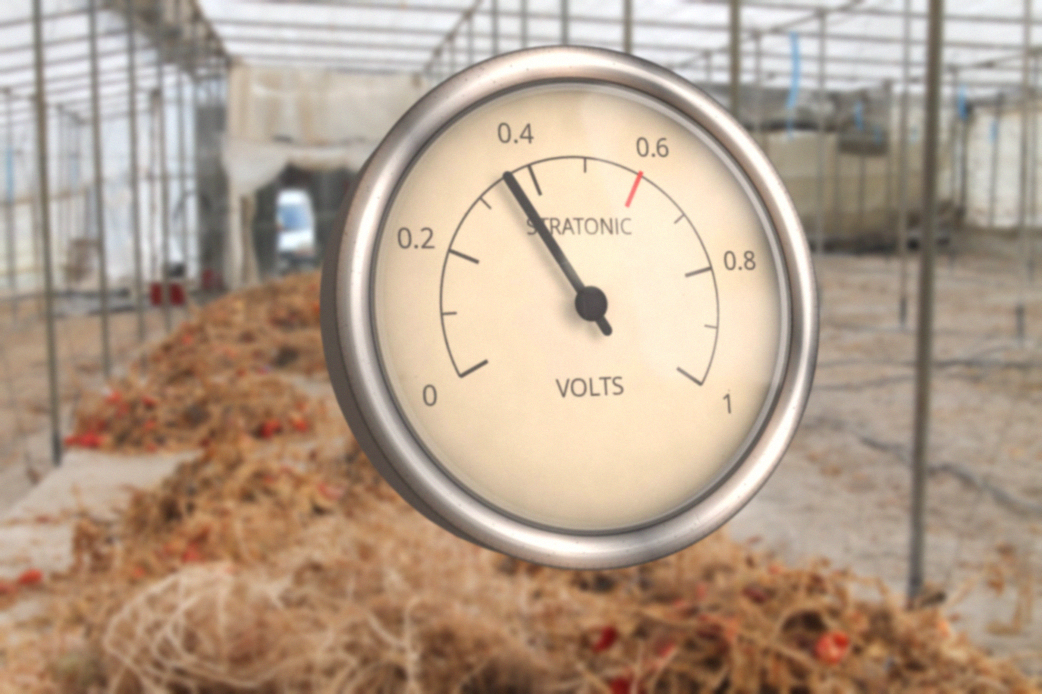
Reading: 0.35 V
